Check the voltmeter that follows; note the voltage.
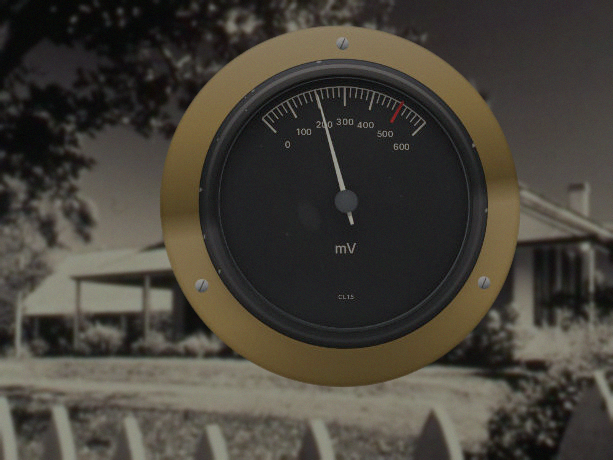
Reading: 200 mV
